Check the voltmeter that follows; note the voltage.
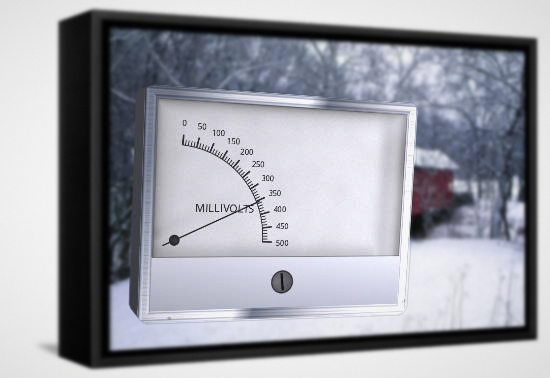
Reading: 350 mV
